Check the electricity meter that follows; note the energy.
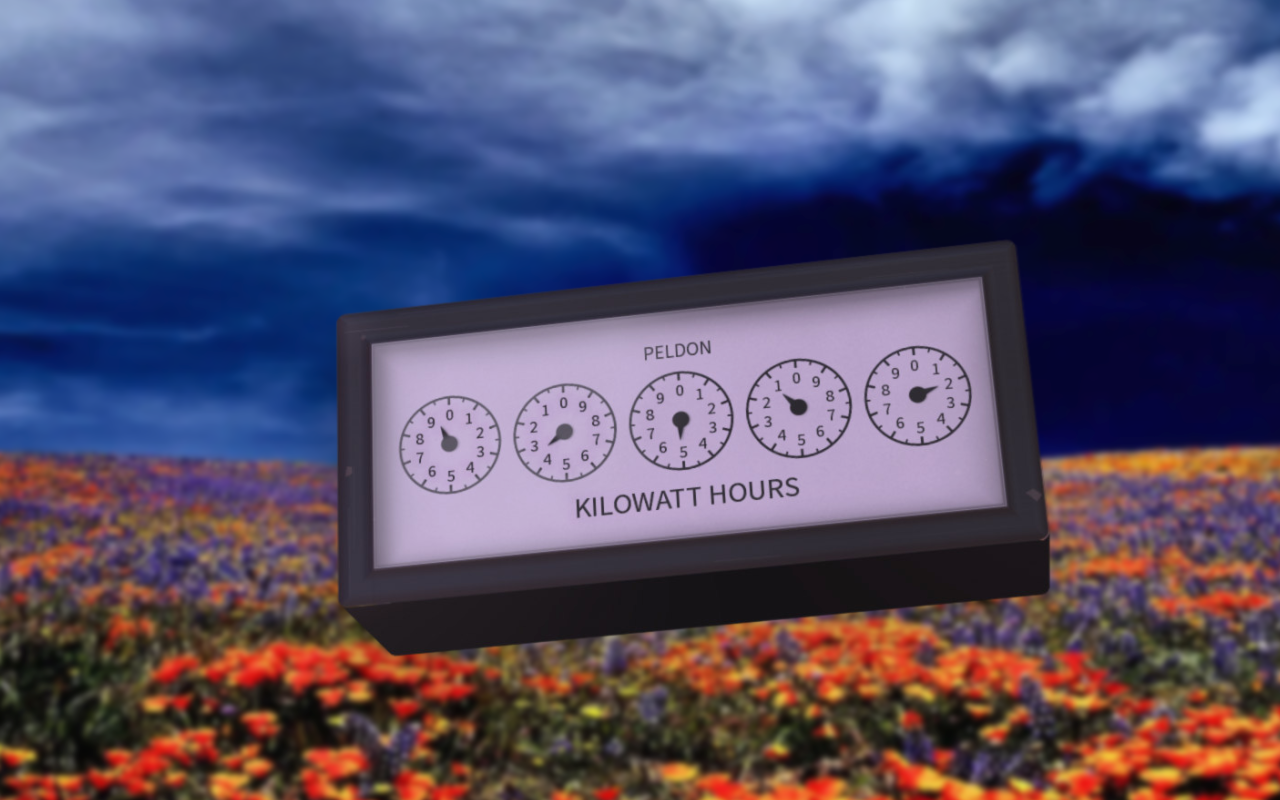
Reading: 93512 kWh
